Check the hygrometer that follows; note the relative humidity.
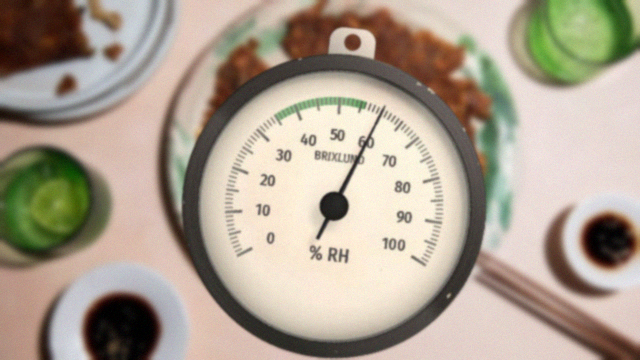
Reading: 60 %
